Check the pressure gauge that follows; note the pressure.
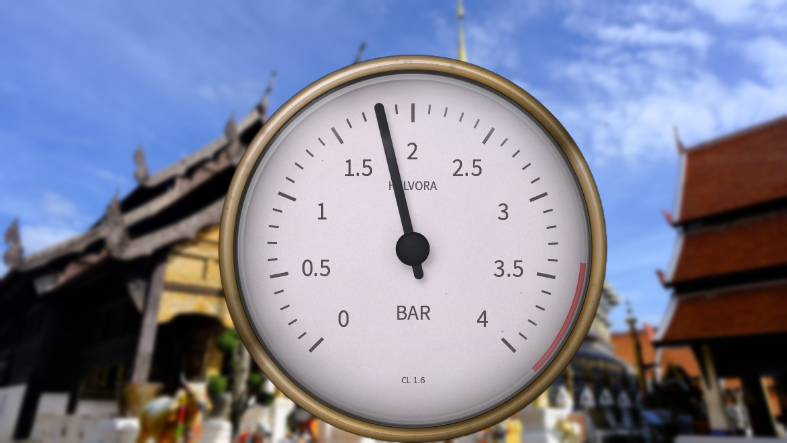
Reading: 1.8 bar
